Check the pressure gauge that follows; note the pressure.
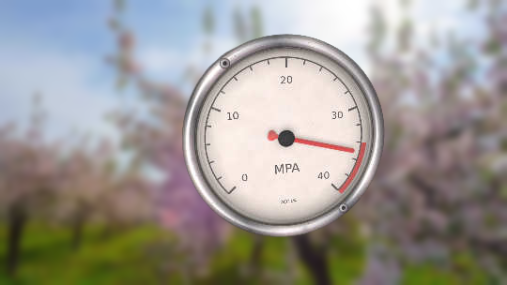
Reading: 35 MPa
